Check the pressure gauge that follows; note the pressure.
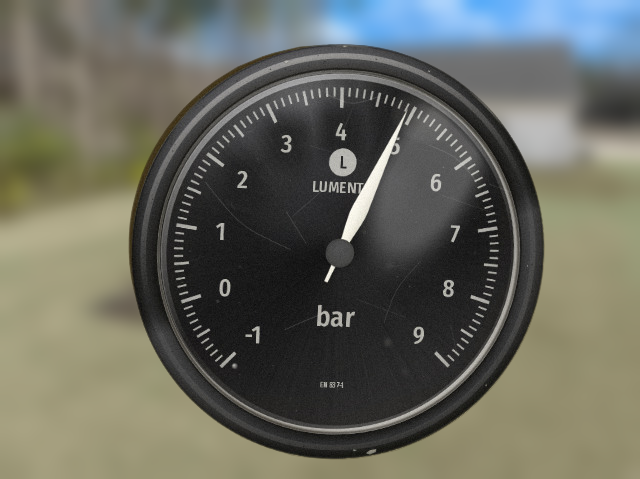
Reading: 4.9 bar
